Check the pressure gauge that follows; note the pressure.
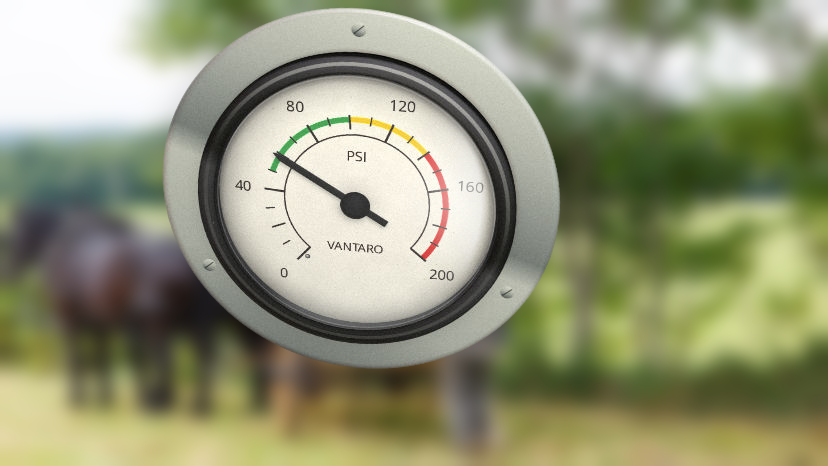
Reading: 60 psi
